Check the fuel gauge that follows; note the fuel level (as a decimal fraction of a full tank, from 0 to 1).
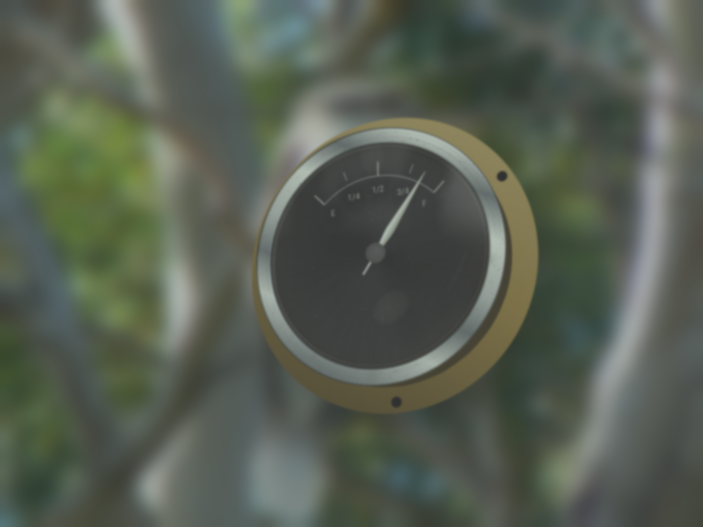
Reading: 0.875
